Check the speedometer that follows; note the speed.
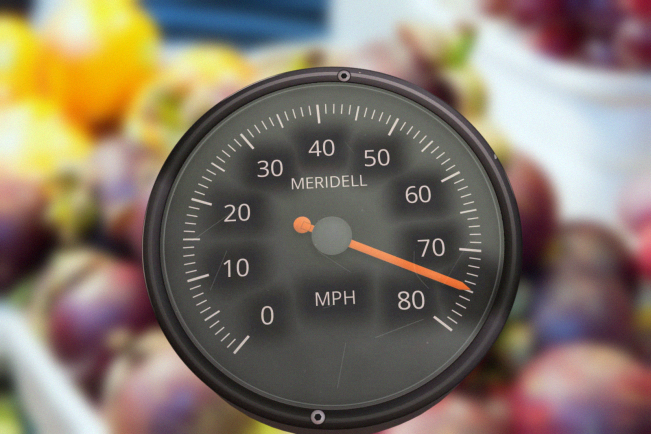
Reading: 75 mph
